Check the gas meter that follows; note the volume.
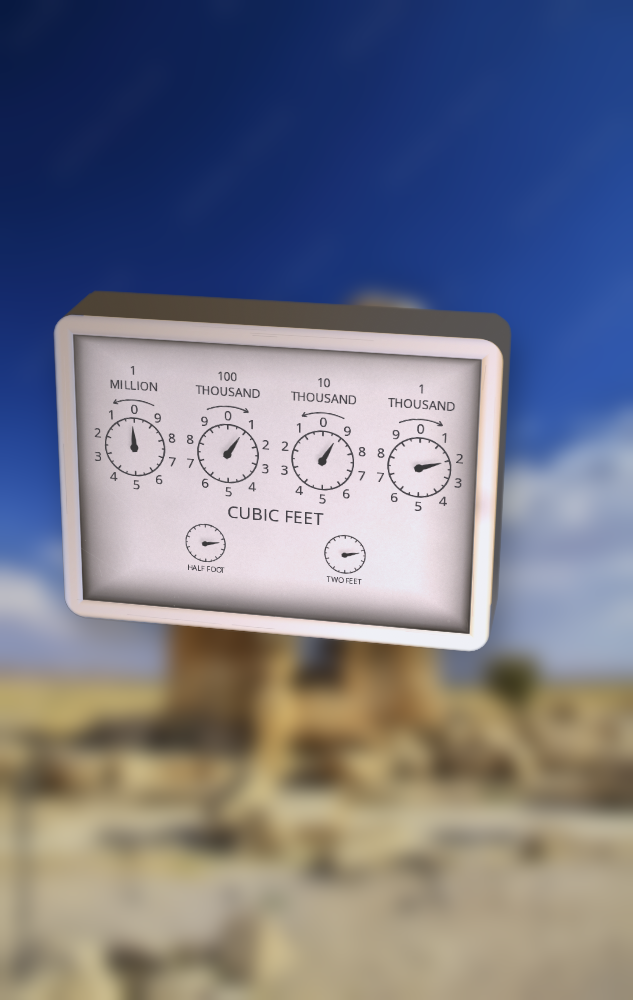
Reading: 9200 ft³
